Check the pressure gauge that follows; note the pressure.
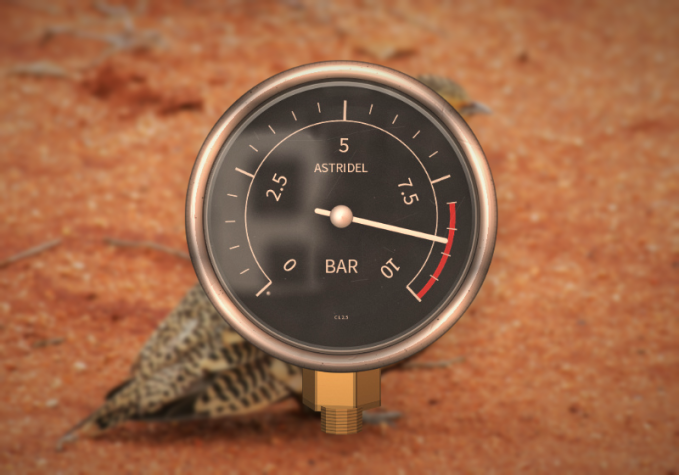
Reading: 8.75 bar
